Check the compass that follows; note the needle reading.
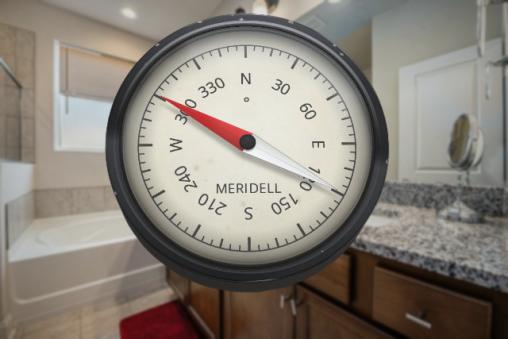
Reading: 300 °
